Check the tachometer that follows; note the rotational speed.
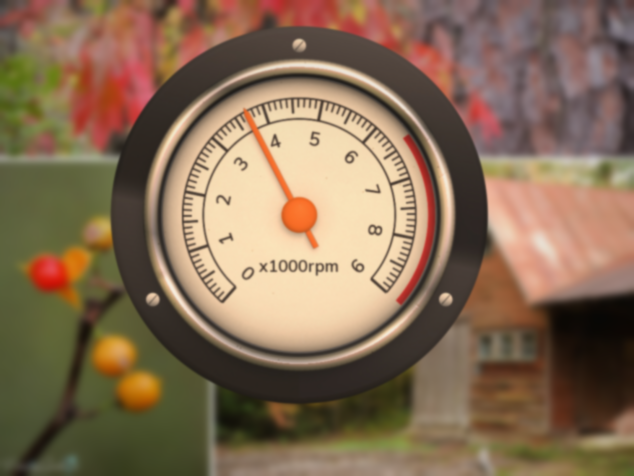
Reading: 3700 rpm
